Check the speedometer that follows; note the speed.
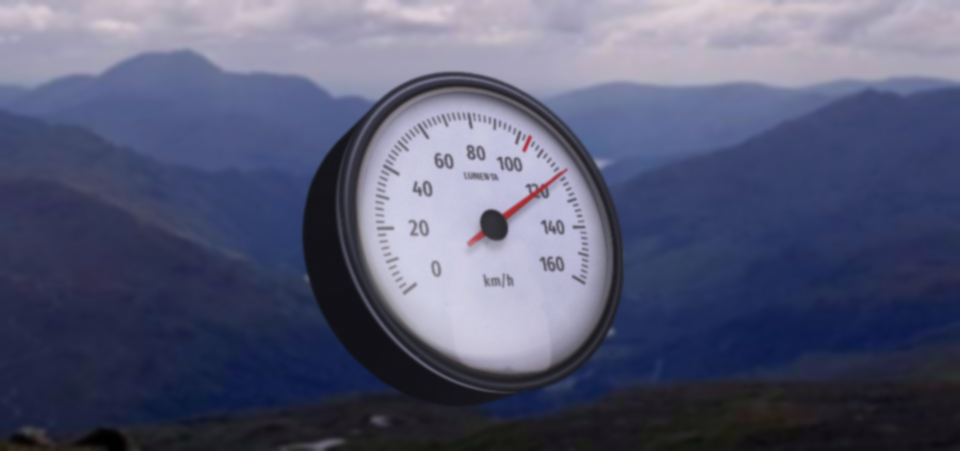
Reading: 120 km/h
